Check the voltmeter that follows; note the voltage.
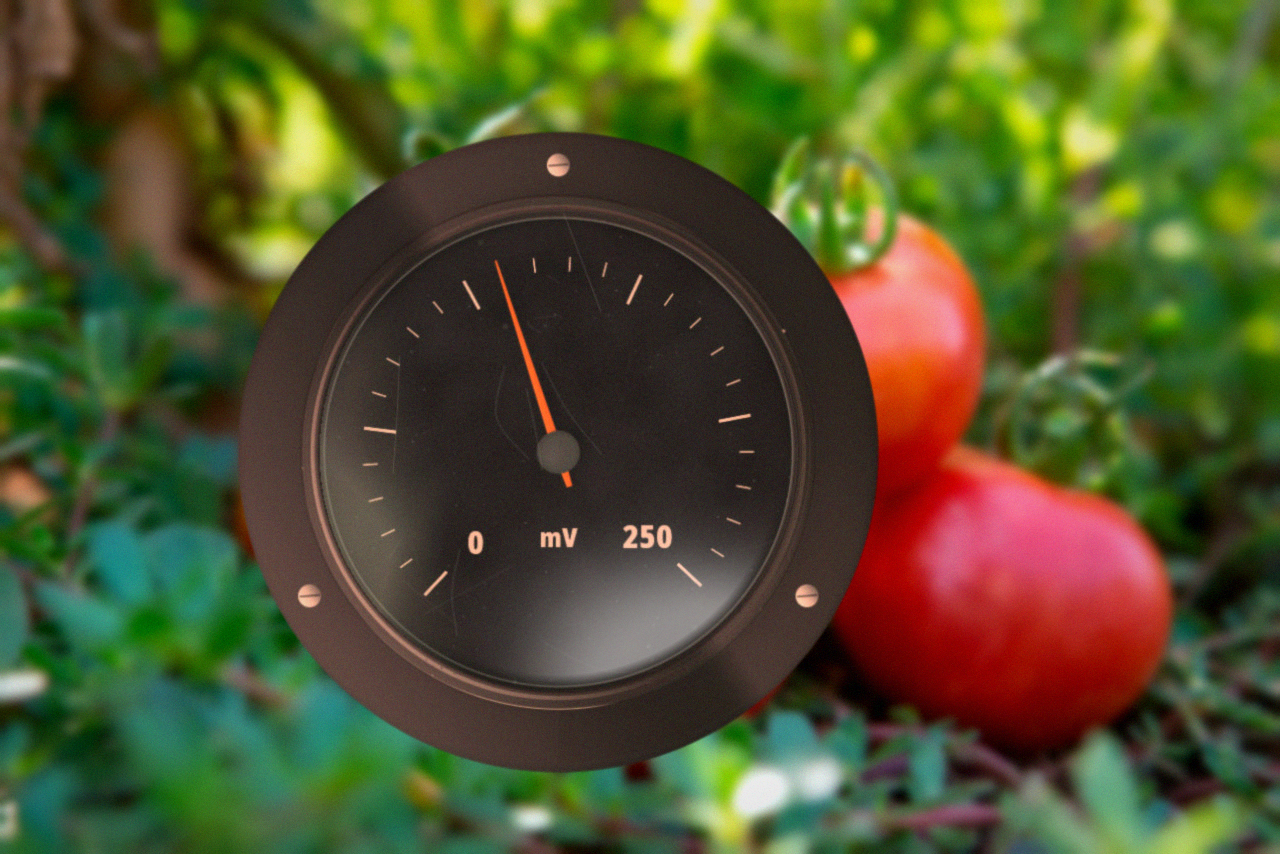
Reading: 110 mV
